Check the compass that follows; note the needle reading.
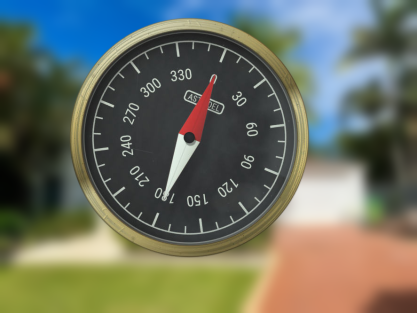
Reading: 0 °
